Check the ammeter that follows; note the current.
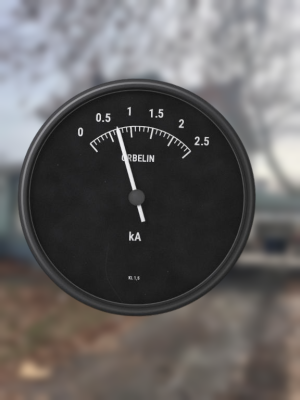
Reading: 0.7 kA
